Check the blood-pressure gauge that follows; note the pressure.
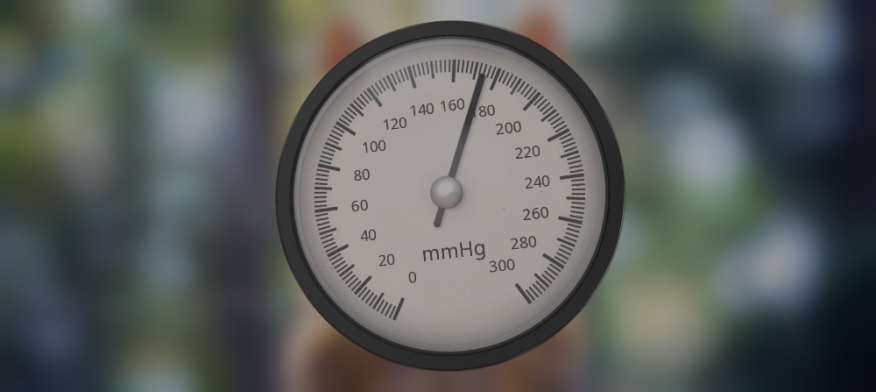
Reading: 174 mmHg
